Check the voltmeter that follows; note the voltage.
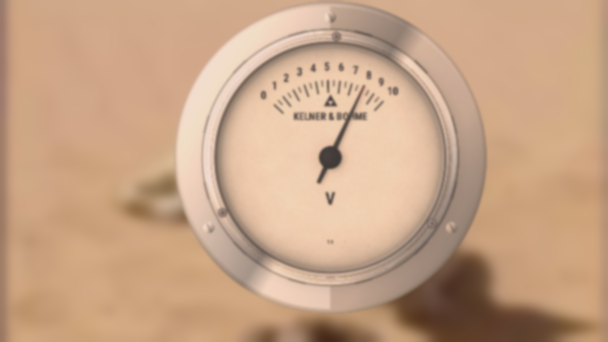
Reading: 8 V
